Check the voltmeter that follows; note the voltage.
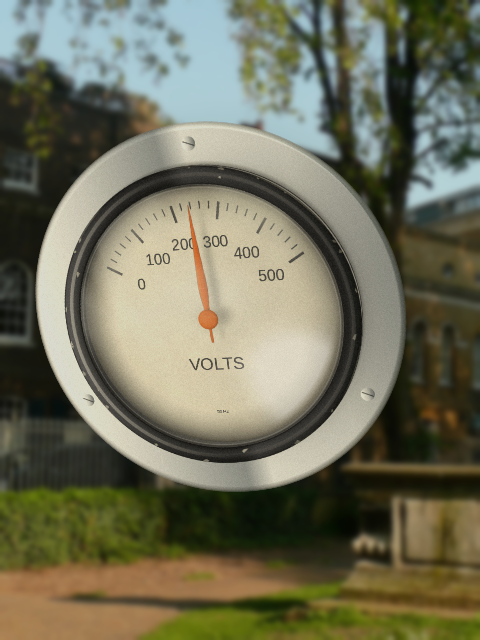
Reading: 240 V
